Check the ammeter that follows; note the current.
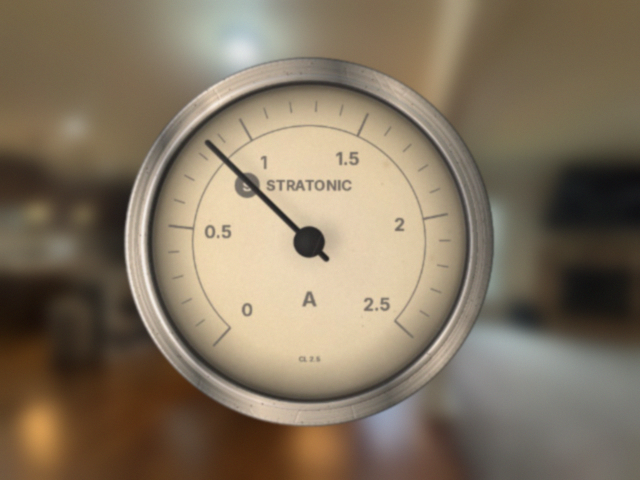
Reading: 0.85 A
